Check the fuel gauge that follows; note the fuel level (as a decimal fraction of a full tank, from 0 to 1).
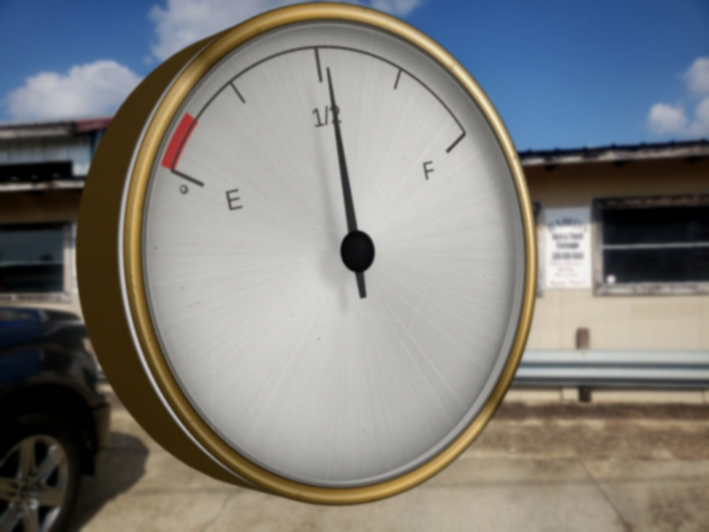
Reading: 0.5
